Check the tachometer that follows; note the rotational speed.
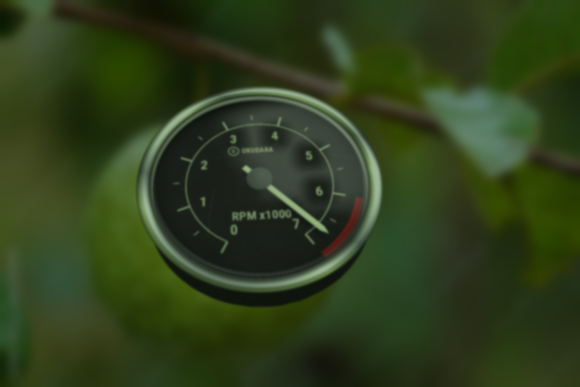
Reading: 6750 rpm
